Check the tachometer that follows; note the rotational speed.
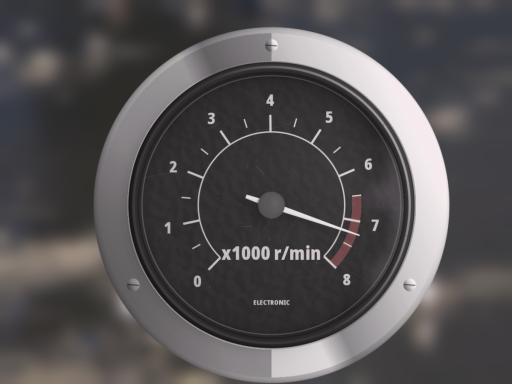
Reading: 7250 rpm
